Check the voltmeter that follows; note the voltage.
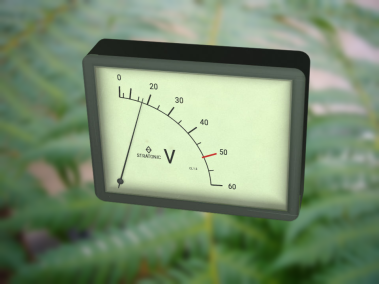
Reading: 17.5 V
